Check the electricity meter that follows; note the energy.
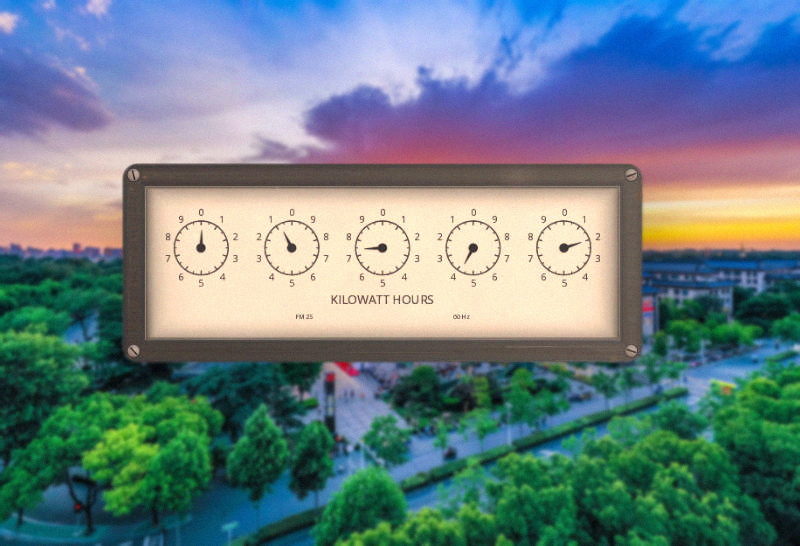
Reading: 742 kWh
